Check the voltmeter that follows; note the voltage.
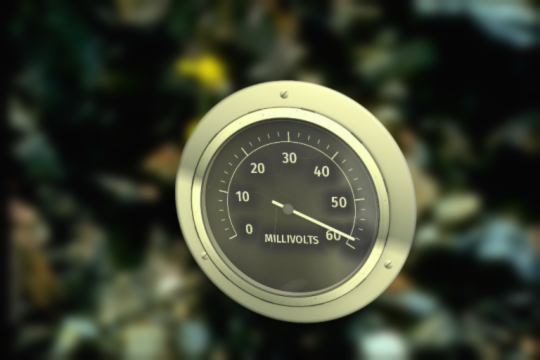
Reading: 58 mV
